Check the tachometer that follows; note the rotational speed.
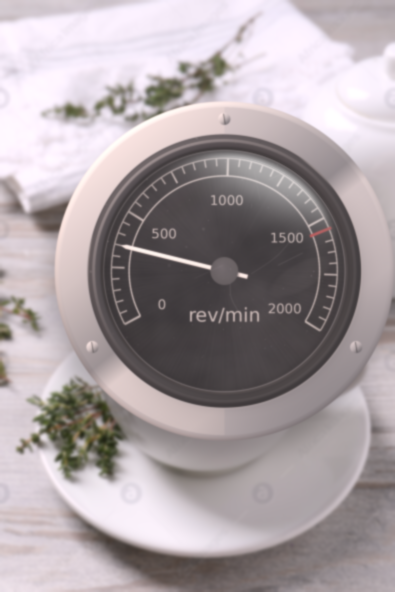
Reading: 350 rpm
